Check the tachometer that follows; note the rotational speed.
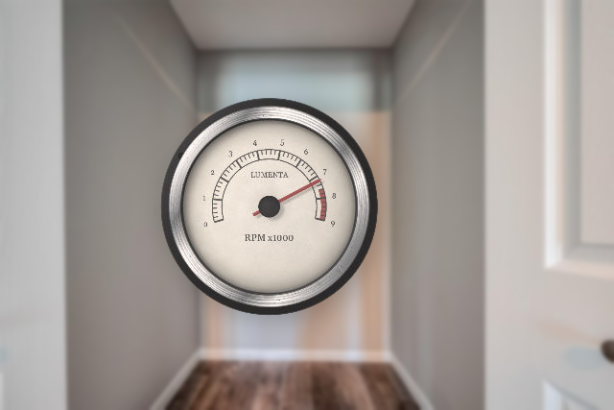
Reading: 7200 rpm
